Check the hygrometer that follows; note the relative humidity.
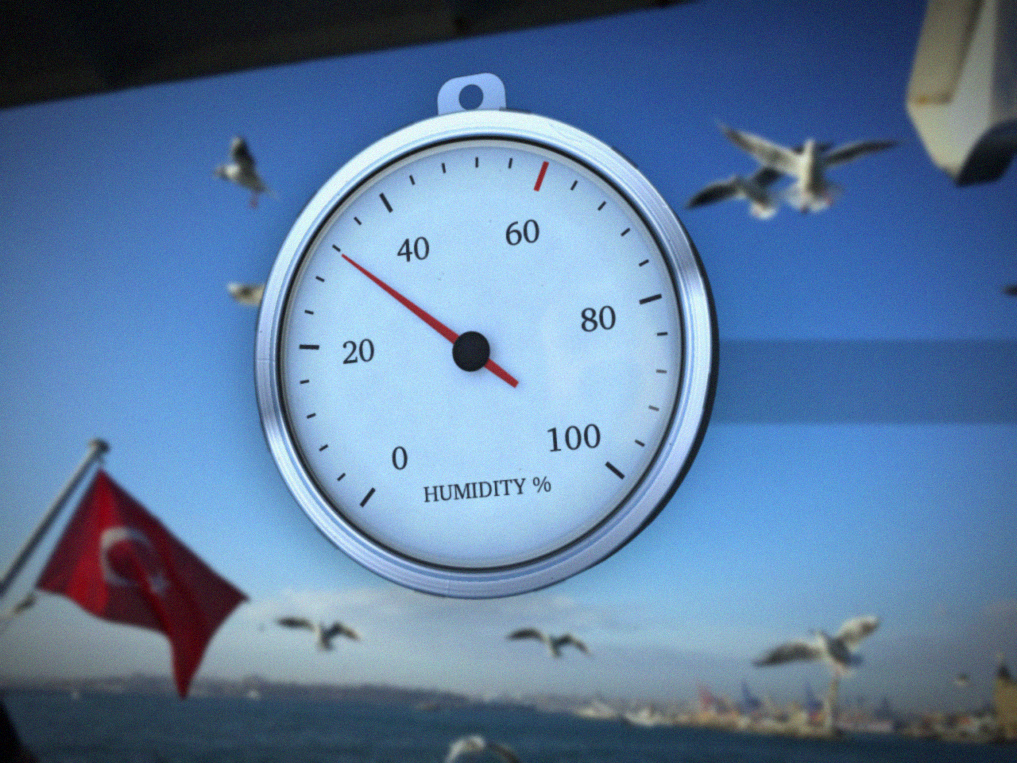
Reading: 32 %
